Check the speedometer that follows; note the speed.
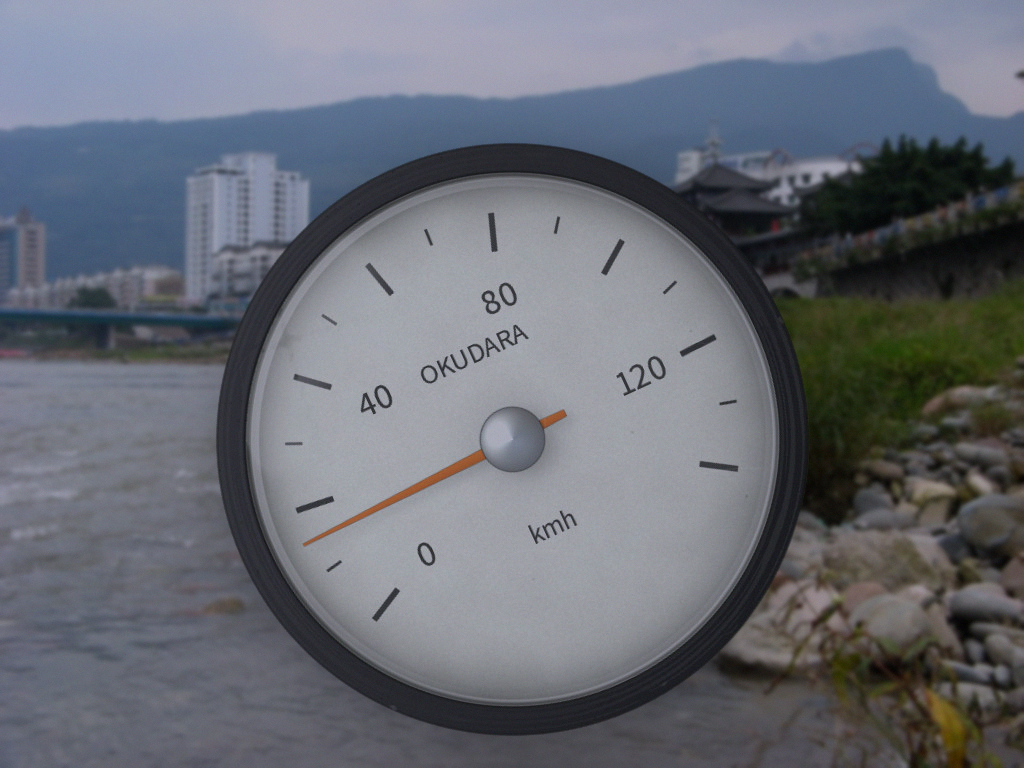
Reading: 15 km/h
